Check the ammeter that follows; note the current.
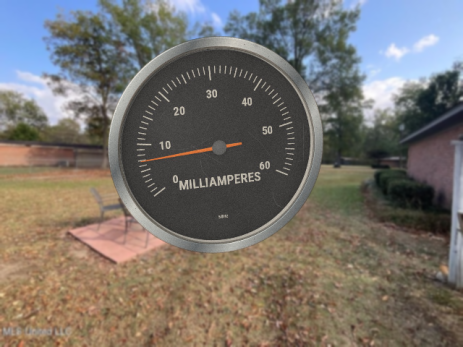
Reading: 7 mA
